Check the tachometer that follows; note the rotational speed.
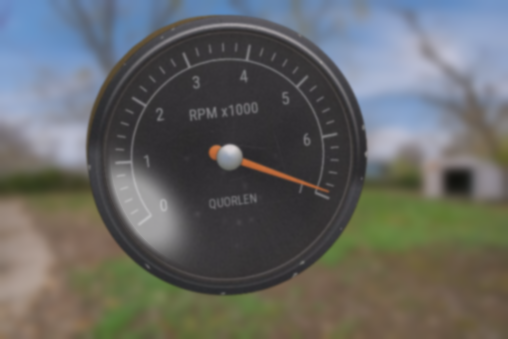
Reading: 6900 rpm
